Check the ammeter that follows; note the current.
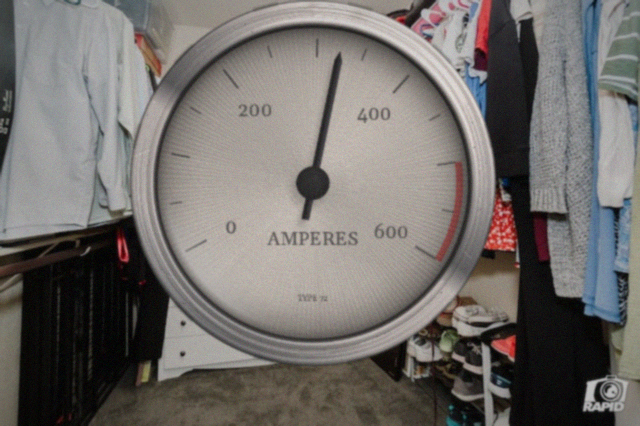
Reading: 325 A
